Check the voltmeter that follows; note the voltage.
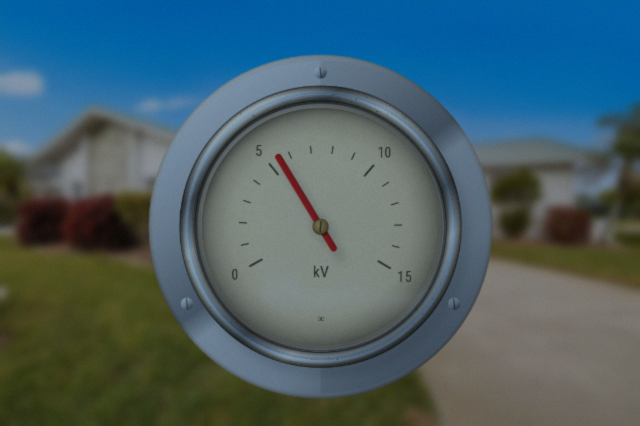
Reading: 5.5 kV
